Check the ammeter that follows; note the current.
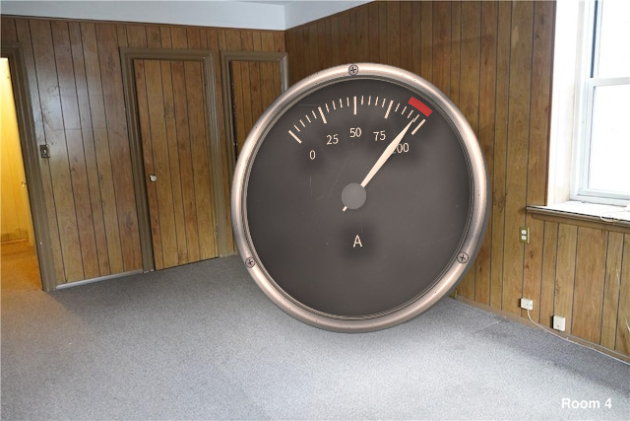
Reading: 95 A
